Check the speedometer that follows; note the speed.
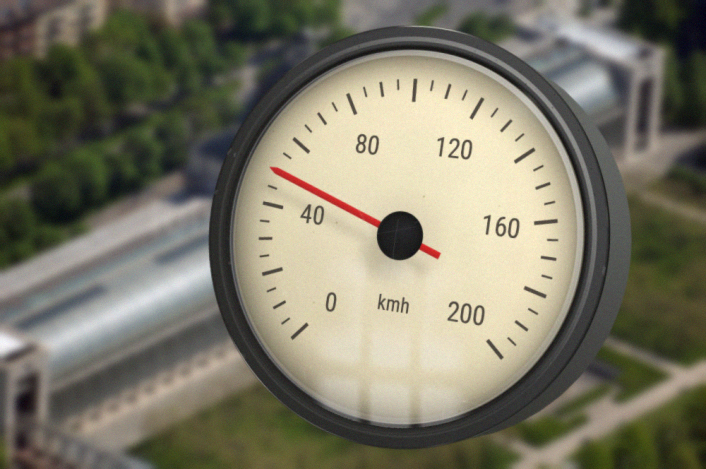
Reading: 50 km/h
